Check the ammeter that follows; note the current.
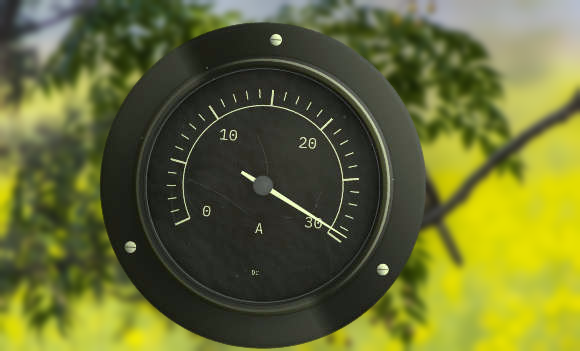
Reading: 29.5 A
